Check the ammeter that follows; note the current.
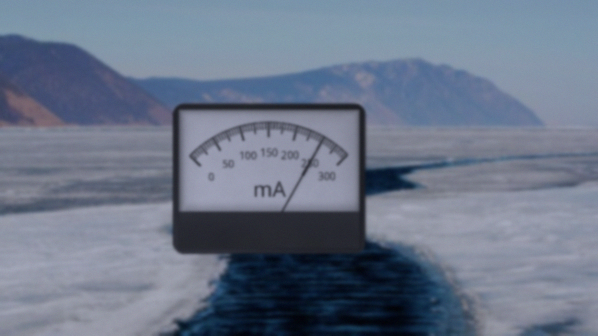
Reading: 250 mA
